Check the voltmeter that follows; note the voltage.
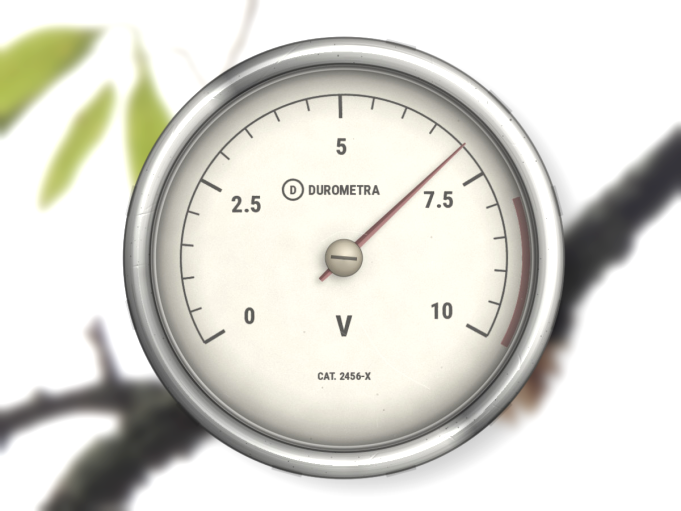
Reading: 7 V
